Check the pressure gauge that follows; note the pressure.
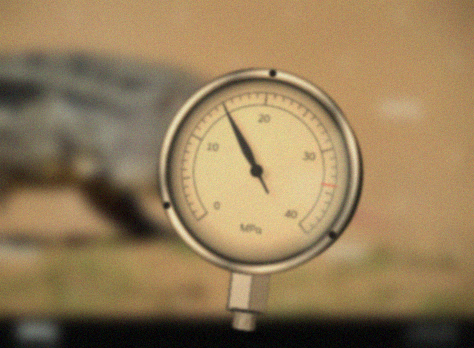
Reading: 15 MPa
